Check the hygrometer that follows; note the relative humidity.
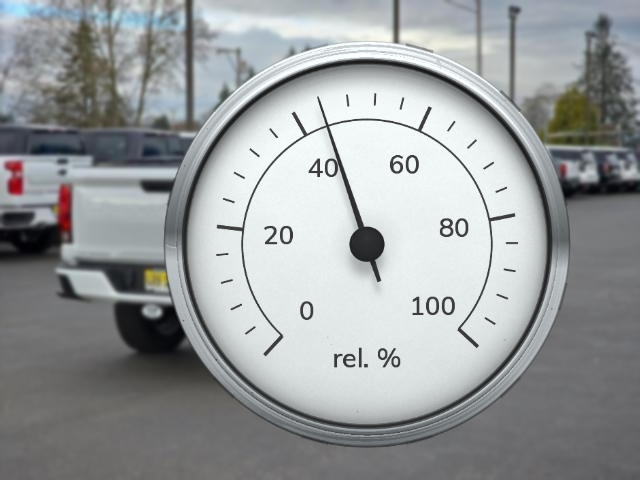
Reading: 44 %
